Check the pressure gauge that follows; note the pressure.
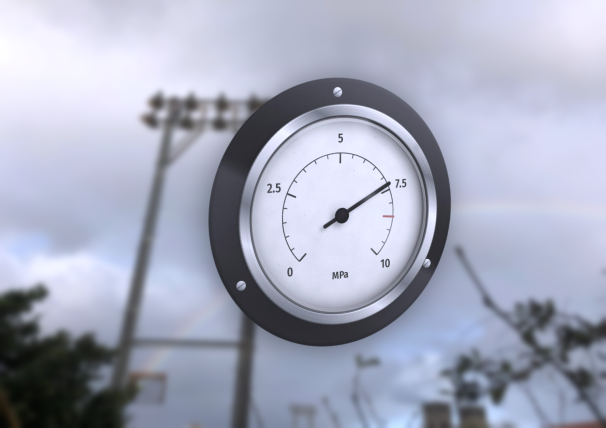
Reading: 7.25 MPa
